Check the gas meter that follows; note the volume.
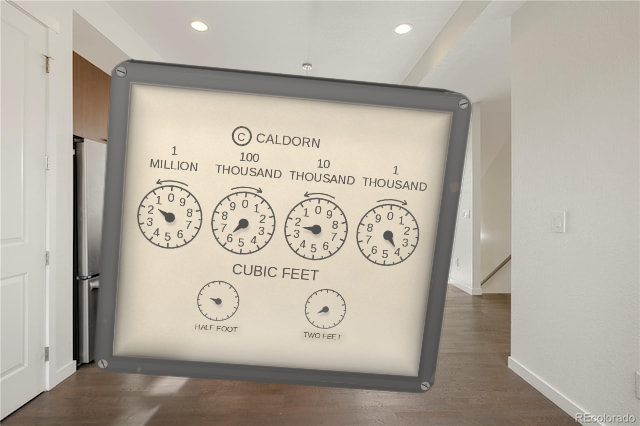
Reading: 162400 ft³
